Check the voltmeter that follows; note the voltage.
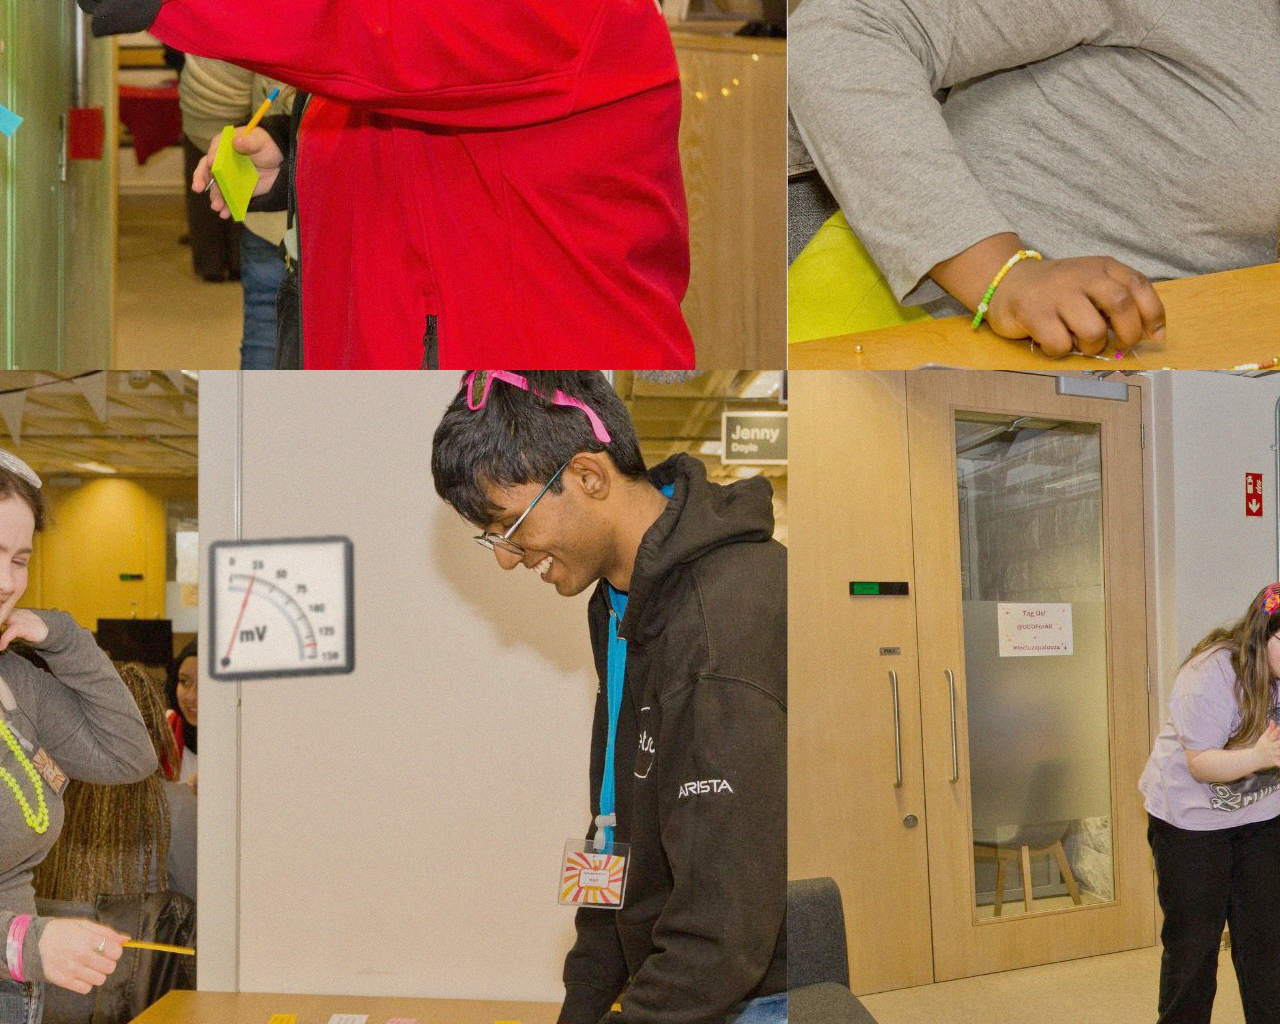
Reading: 25 mV
